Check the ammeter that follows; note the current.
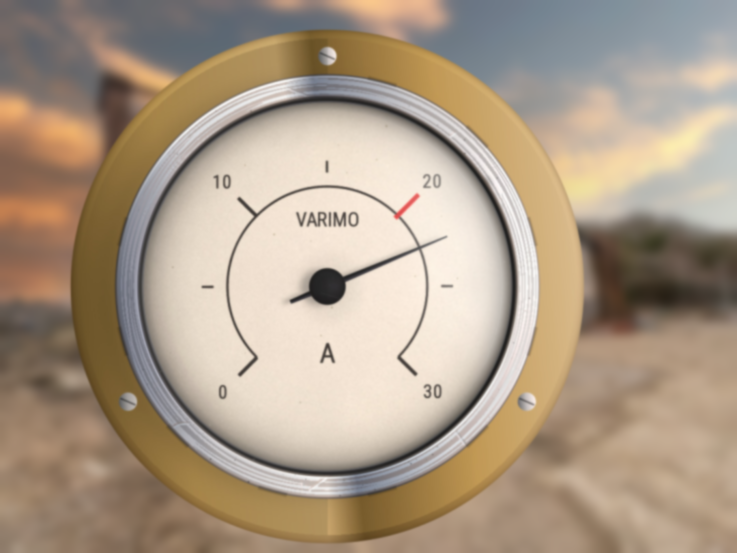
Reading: 22.5 A
